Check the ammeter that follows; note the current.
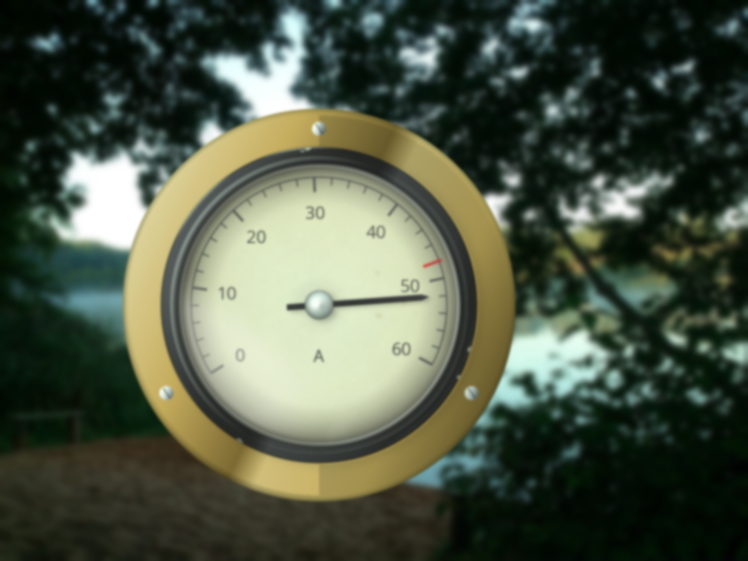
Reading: 52 A
